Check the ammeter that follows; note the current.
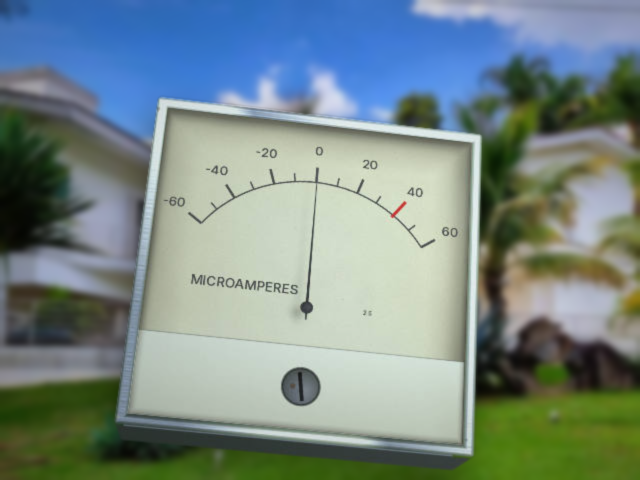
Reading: 0 µA
